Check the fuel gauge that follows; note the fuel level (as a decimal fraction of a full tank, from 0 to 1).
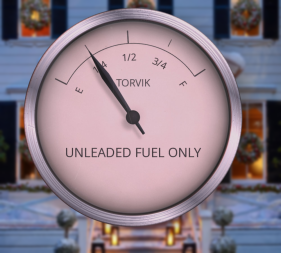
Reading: 0.25
